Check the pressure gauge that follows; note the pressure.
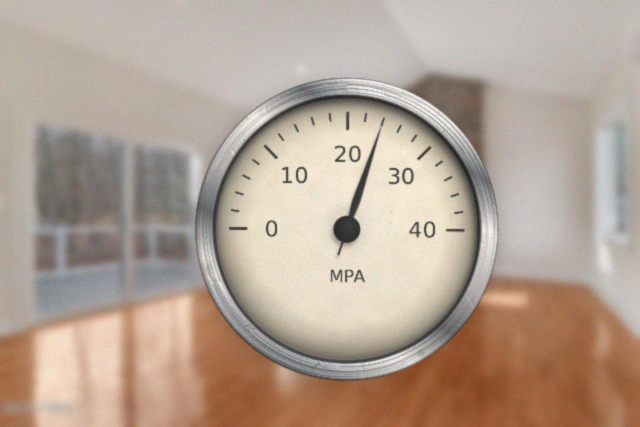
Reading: 24 MPa
